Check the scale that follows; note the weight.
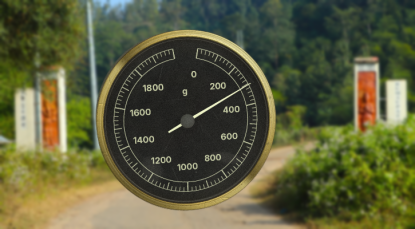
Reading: 300 g
